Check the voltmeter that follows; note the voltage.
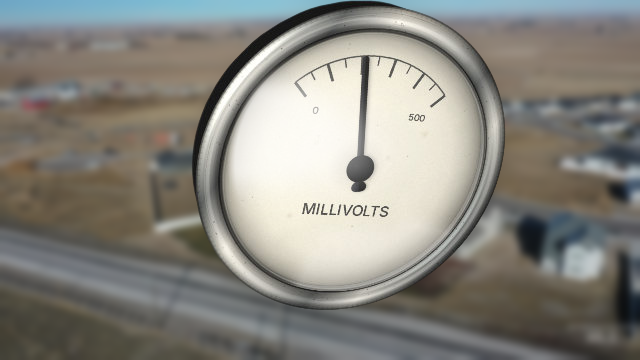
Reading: 200 mV
